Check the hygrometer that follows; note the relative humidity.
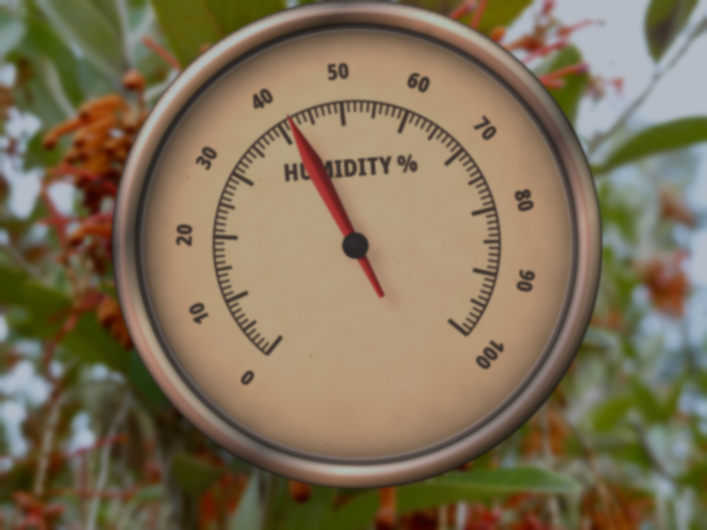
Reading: 42 %
